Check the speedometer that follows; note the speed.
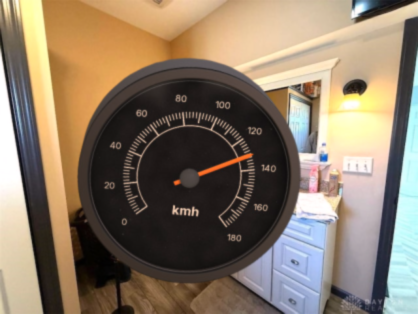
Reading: 130 km/h
